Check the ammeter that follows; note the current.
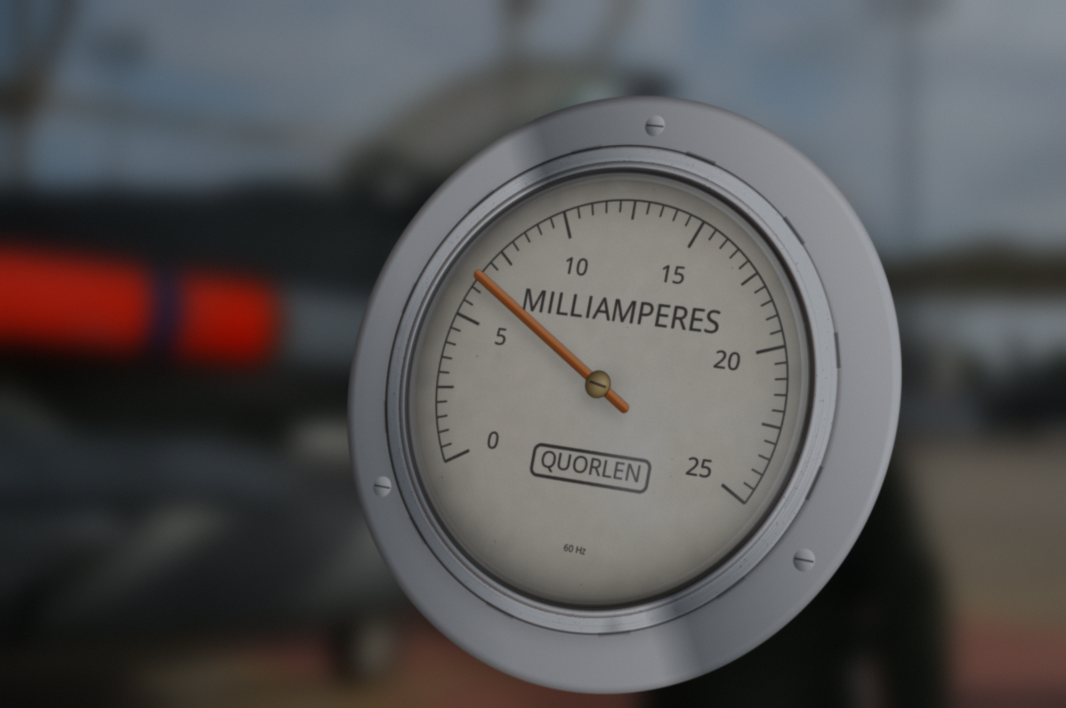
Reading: 6.5 mA
